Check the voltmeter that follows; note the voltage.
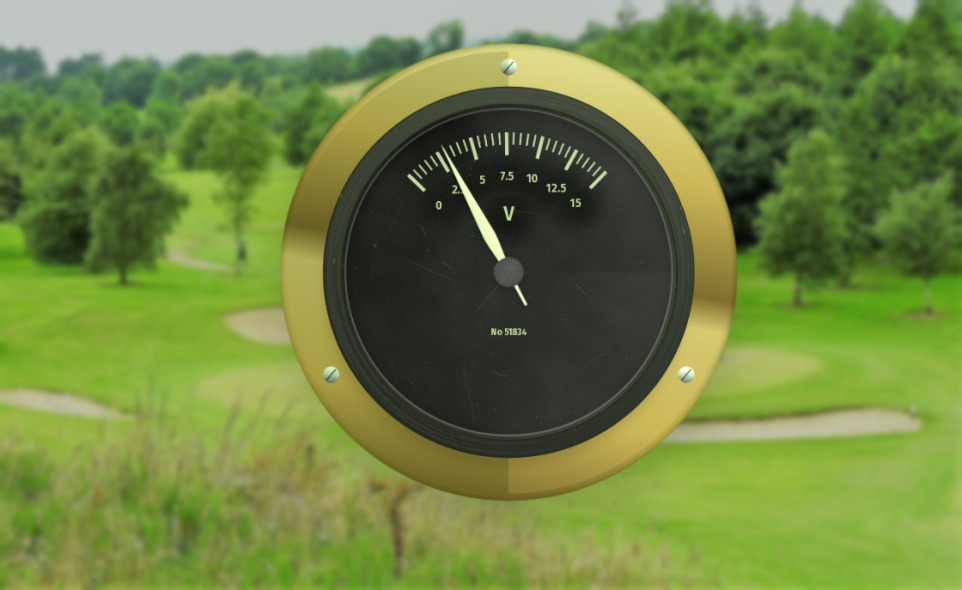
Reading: 3 V
